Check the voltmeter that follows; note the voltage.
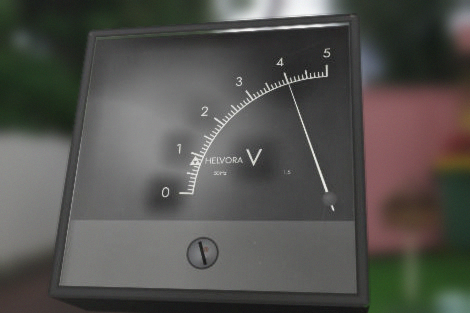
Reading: 4 V
